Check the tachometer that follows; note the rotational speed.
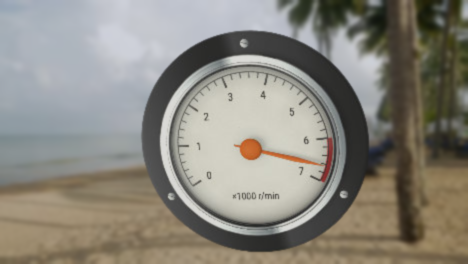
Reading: 6600 rpm
